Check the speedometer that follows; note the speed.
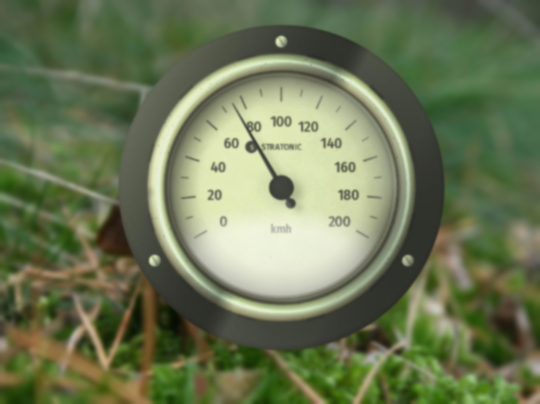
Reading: 75 km/h
